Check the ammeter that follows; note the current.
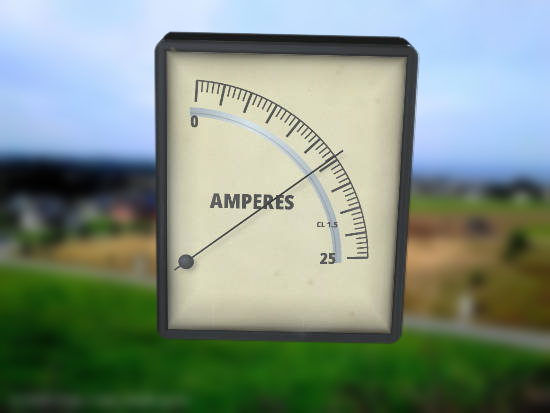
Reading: 14.5 A
